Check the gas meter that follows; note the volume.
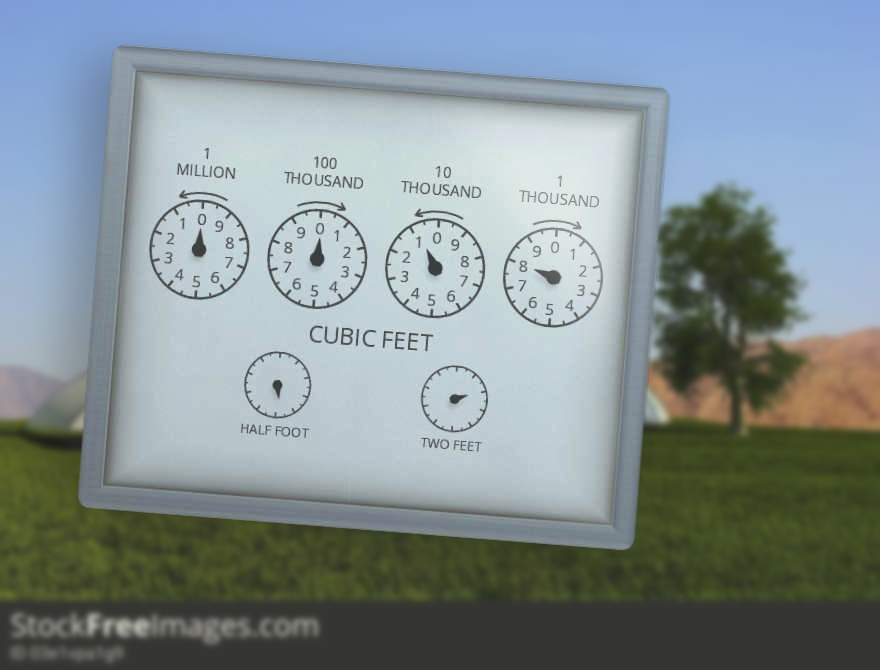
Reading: 800 ft³
